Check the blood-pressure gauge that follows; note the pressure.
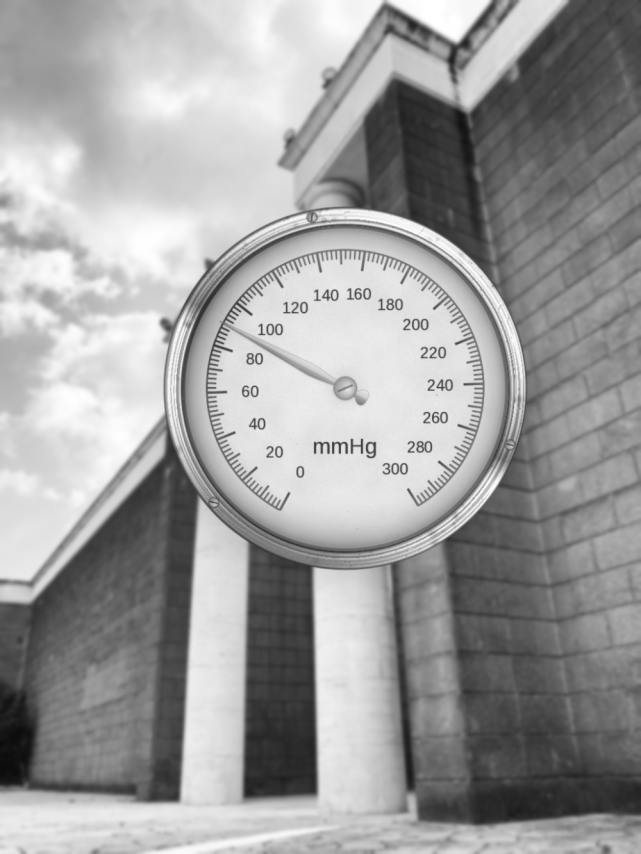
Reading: 90 mmHg
